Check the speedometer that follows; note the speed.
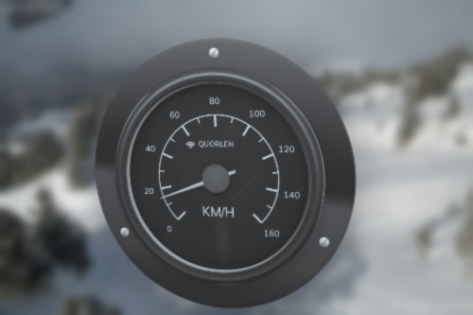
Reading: 15 km/h
